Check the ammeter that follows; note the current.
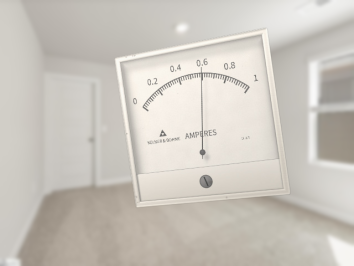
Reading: 0.6 A
